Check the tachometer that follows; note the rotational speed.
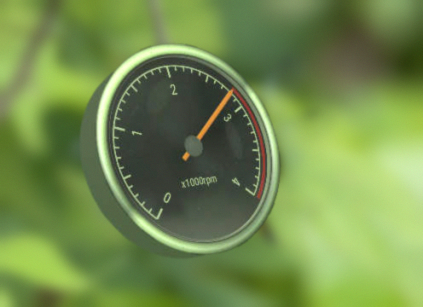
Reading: 2800 rpm
